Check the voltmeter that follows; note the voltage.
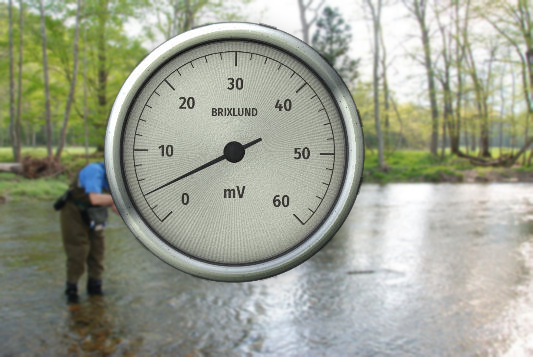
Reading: 4 mV
